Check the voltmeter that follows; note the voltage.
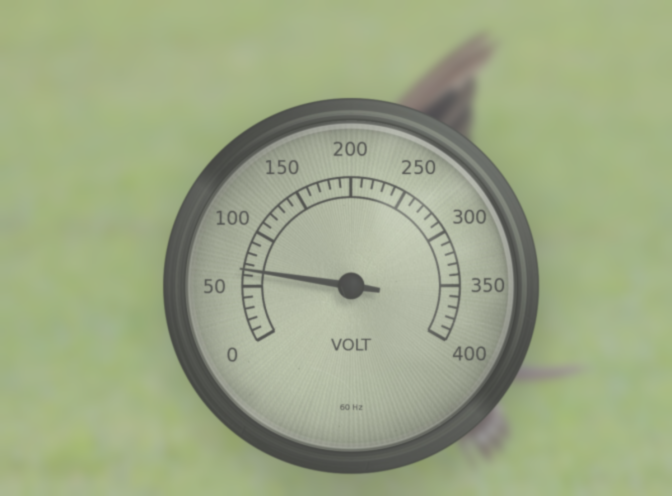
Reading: 65 V
